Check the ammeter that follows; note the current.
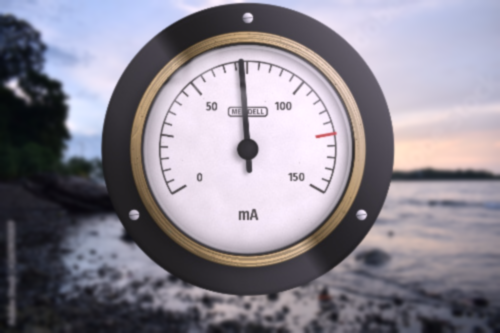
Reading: 72.5 mA
